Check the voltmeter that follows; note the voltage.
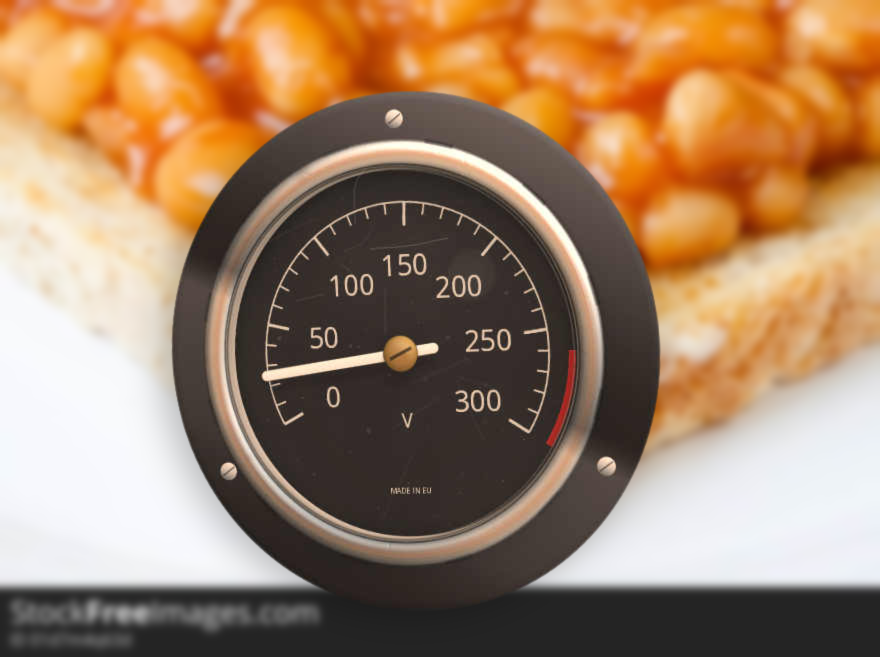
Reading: 25 V
